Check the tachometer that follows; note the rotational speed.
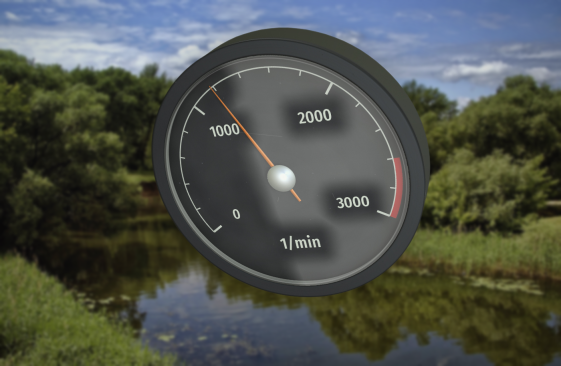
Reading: 1200 rpm
